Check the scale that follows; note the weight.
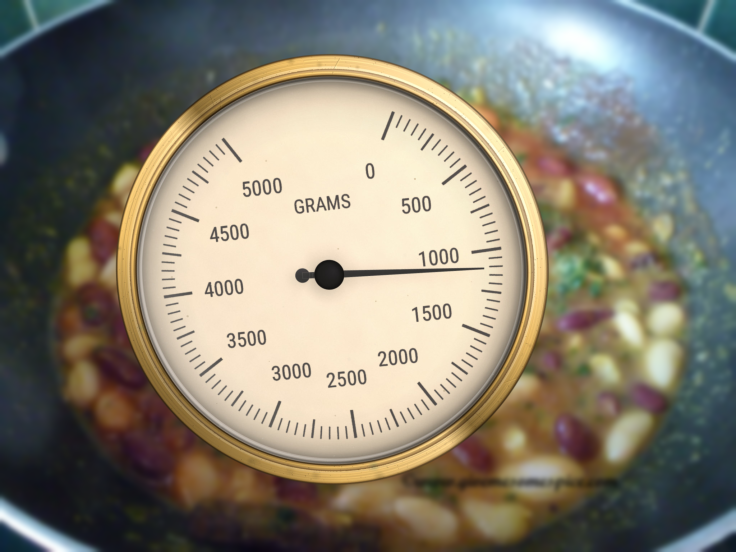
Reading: 1100 g
